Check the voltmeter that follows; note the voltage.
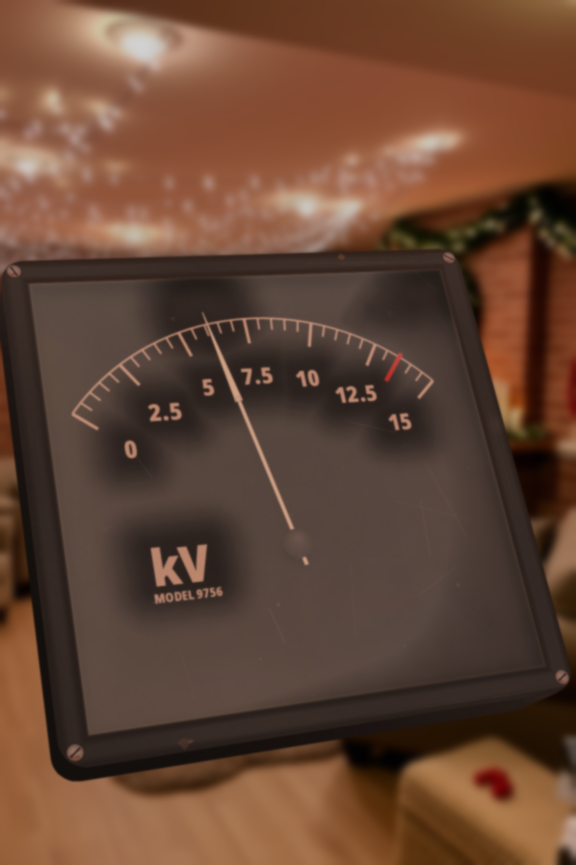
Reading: 6 kV
